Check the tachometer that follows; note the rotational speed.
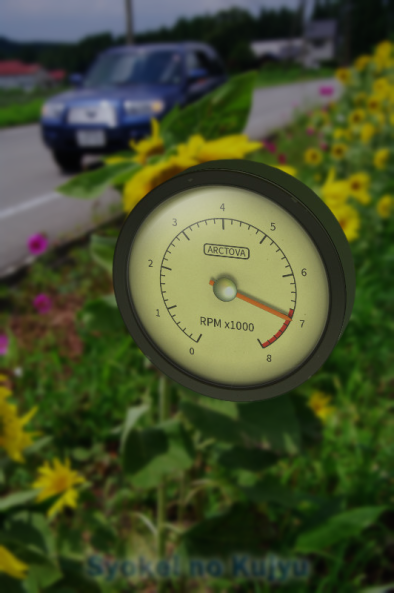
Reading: 7000 rpm
